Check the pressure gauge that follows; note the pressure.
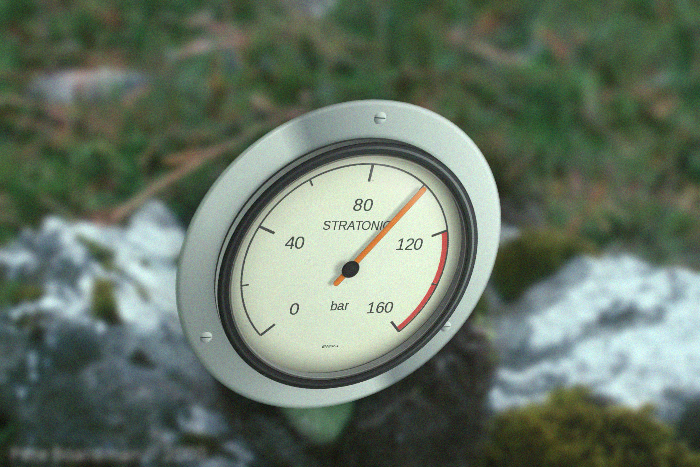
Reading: 100 bar
